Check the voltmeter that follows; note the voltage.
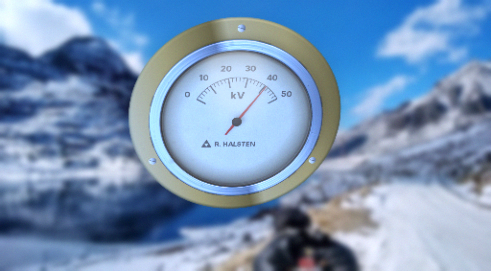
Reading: 40 kV
